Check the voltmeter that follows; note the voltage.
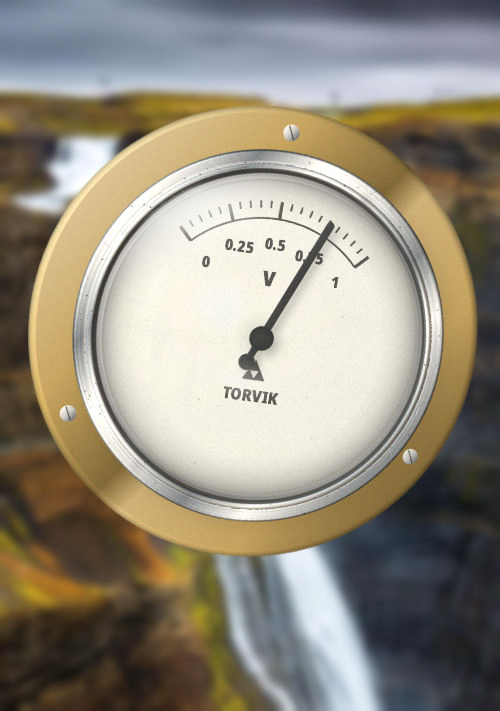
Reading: 0.75 V
